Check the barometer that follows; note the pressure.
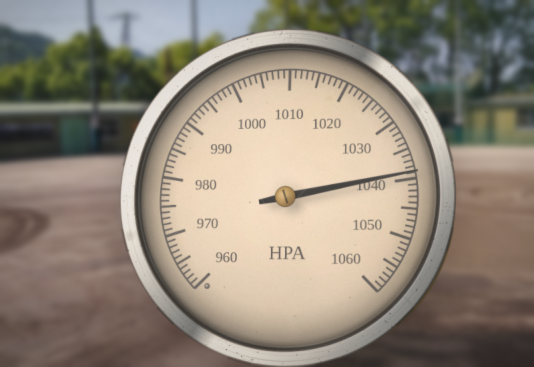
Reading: 1039 hPa
